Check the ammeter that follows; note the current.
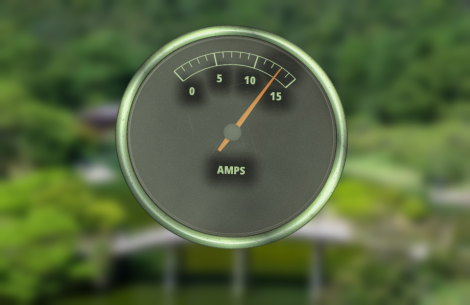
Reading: 13 A
